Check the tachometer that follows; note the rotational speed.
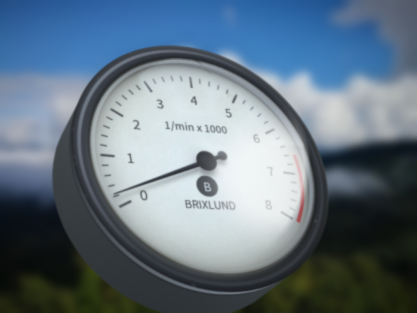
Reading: 200 rpm
